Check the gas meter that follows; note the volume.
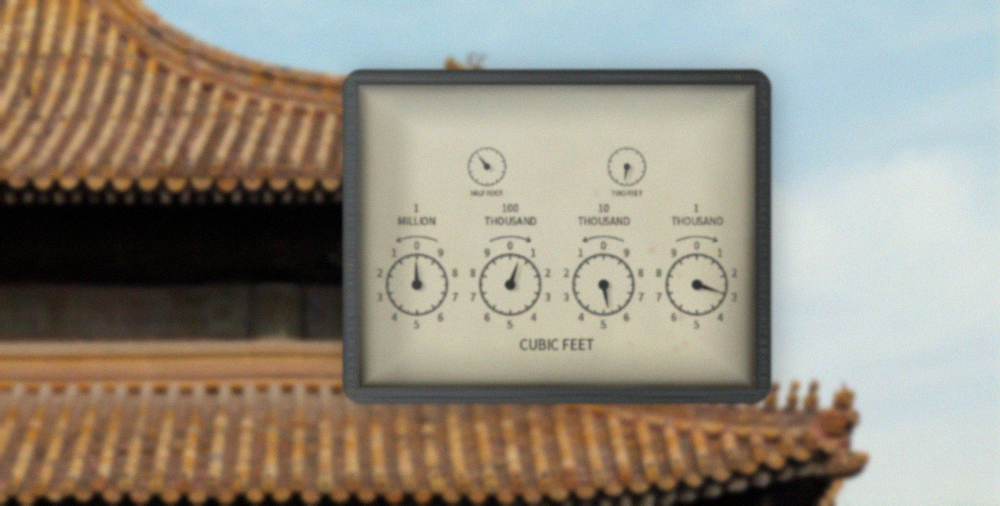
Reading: 5300 ft³
